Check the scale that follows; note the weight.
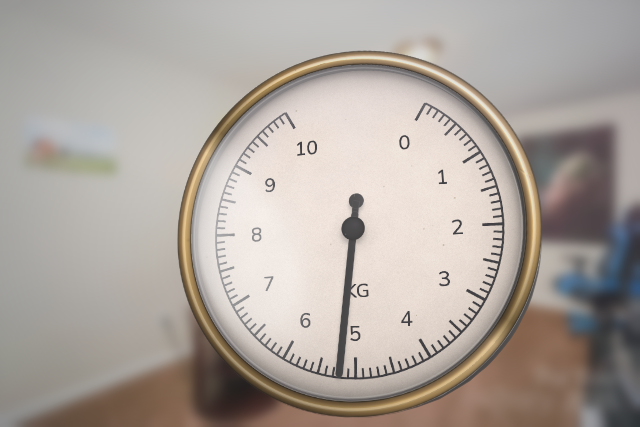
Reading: 5.2 kg
